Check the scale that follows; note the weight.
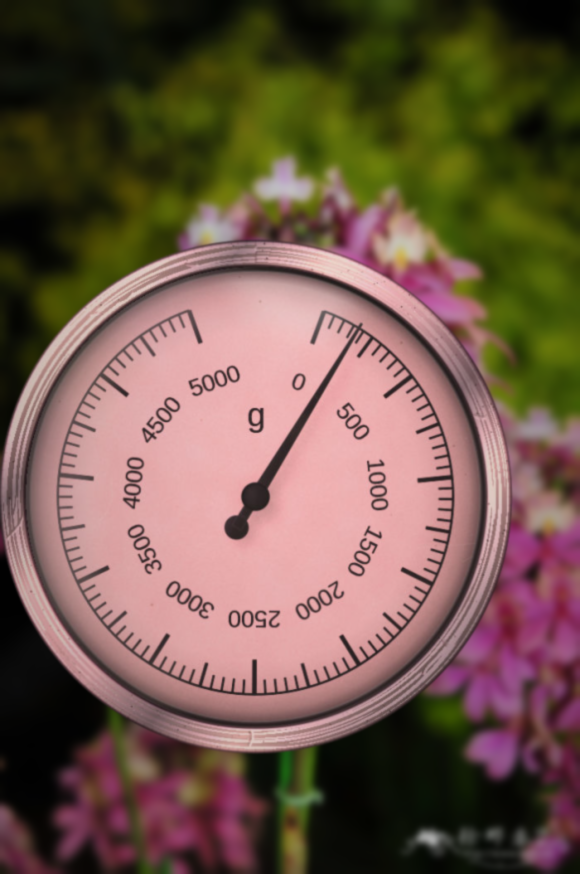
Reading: 175 g
